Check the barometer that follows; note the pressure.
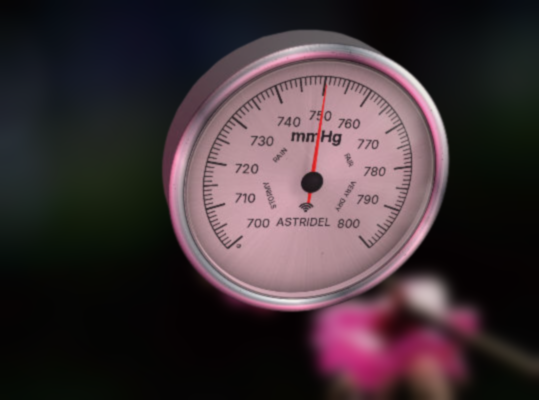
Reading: 750 mmHg
